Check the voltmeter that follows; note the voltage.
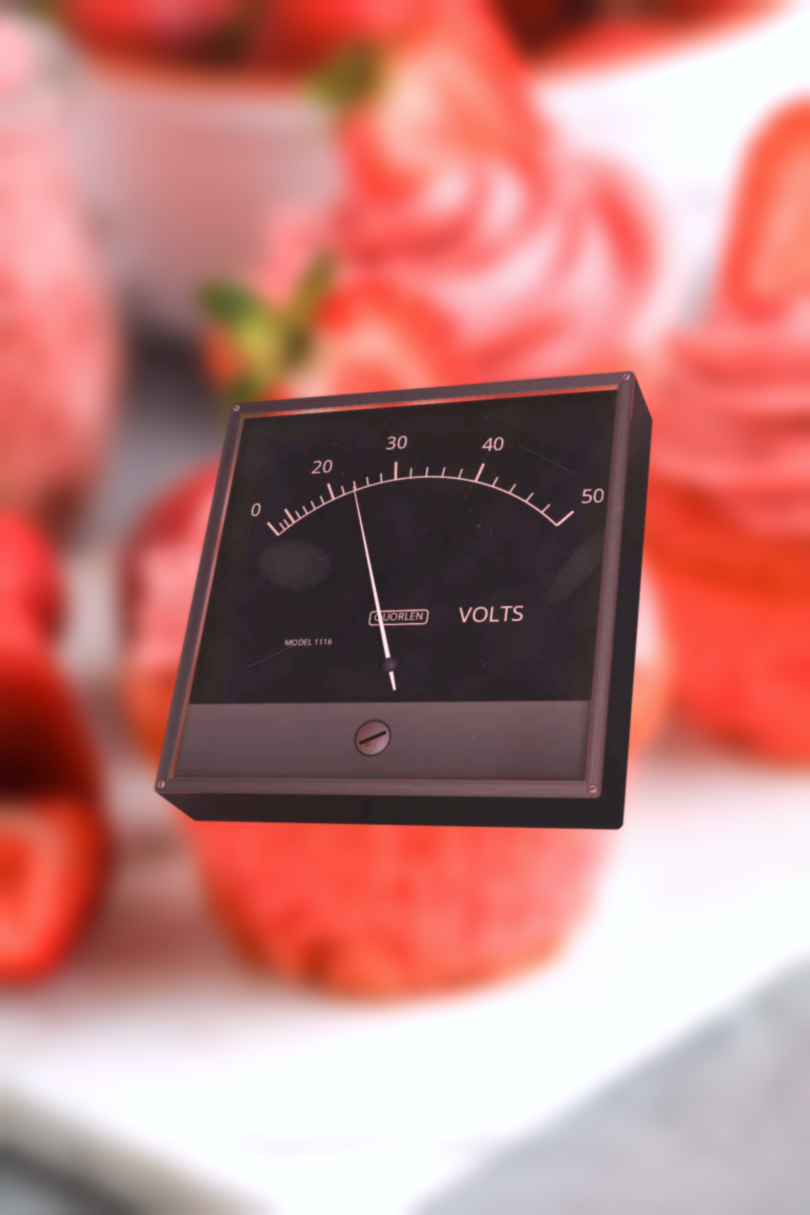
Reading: 24 V
